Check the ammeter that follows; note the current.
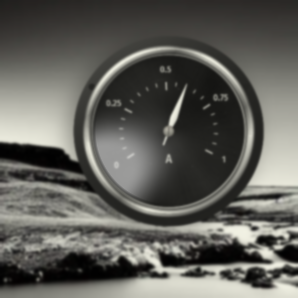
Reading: 0.6 A
